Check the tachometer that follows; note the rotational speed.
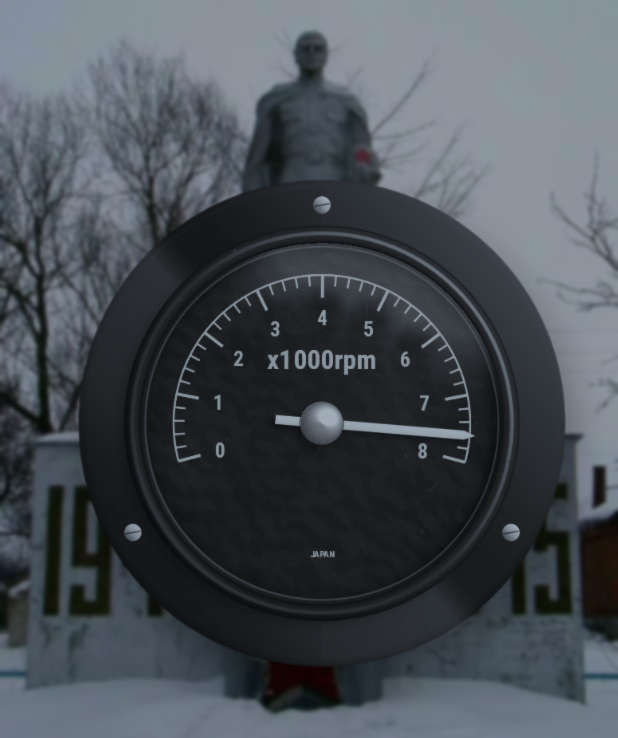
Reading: 7600 rpm
